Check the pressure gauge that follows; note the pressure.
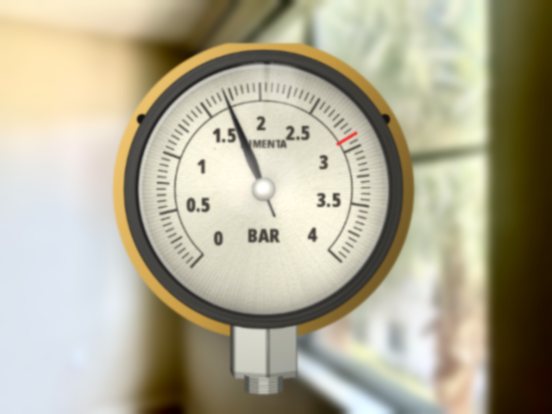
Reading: 1.7 bar
